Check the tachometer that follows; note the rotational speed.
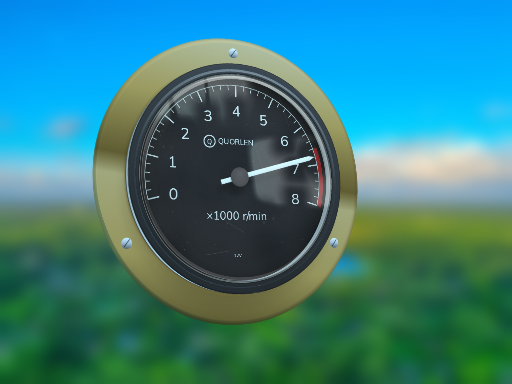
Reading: 6800 rpm
